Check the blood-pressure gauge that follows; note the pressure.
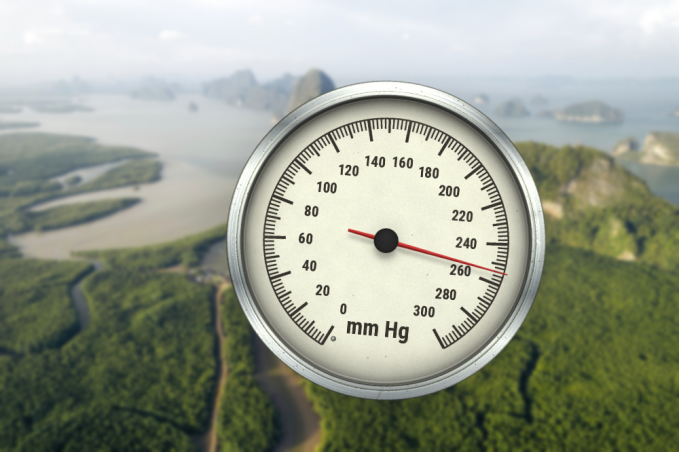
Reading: 254 mmHg
